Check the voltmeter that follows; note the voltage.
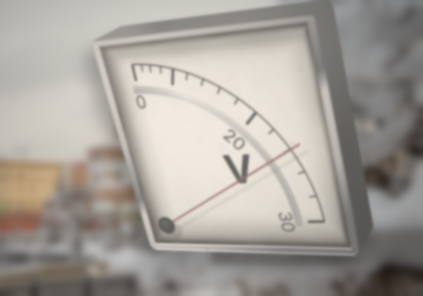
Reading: 24 V
